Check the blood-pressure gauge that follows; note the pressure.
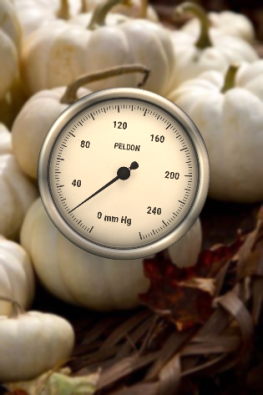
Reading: 20 mmHg
